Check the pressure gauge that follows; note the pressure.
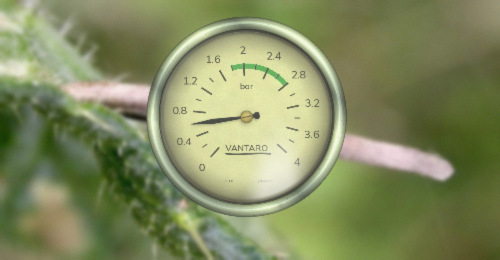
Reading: 0.6 bar
